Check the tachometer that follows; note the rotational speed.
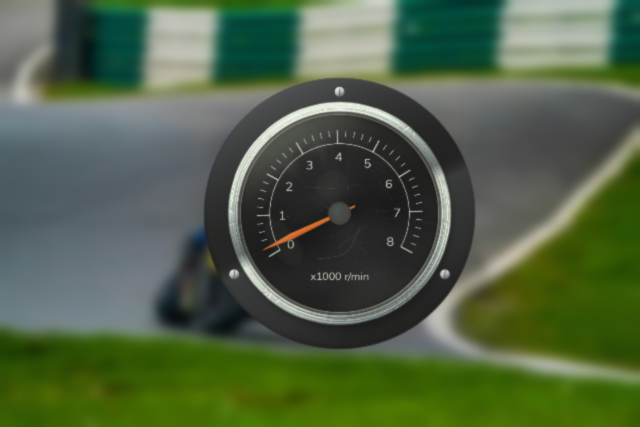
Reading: 200 rpm
